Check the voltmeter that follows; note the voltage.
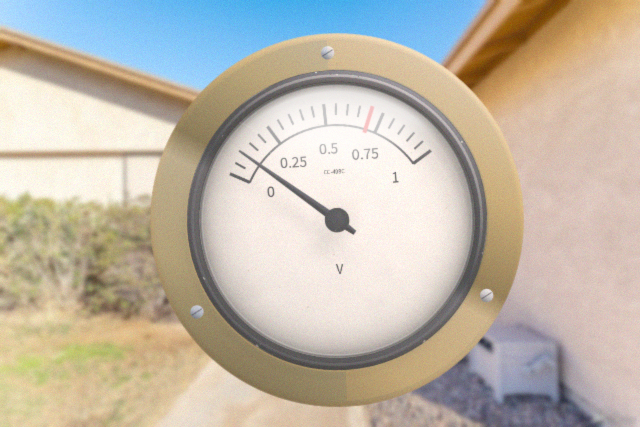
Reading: 0.1 V
